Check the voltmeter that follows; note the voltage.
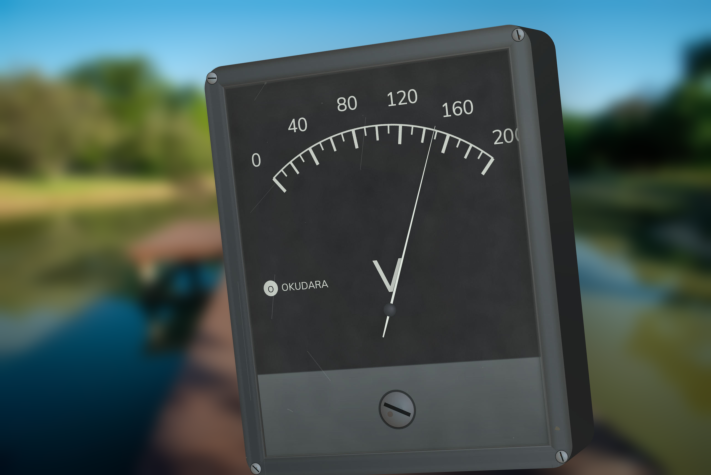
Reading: 150 V
